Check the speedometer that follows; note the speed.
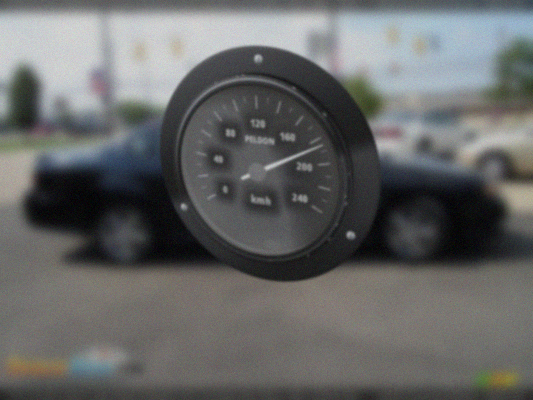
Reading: 185 km/h
